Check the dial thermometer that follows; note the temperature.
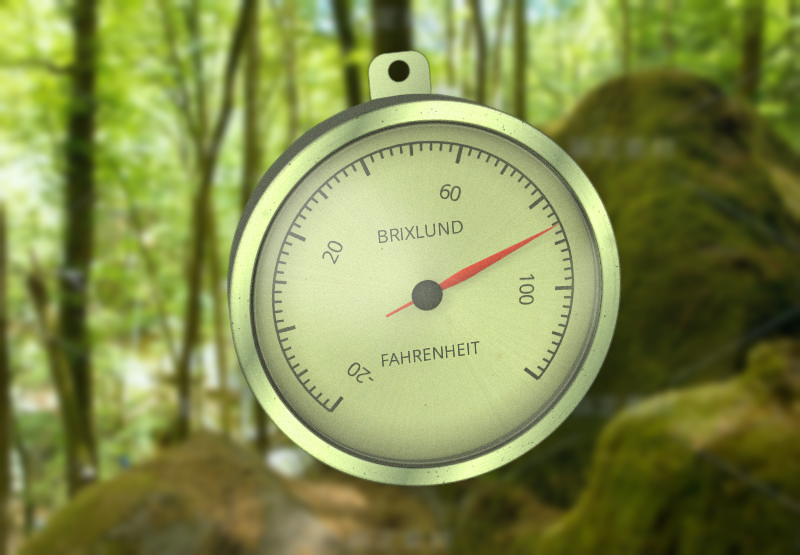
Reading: 86 °F
